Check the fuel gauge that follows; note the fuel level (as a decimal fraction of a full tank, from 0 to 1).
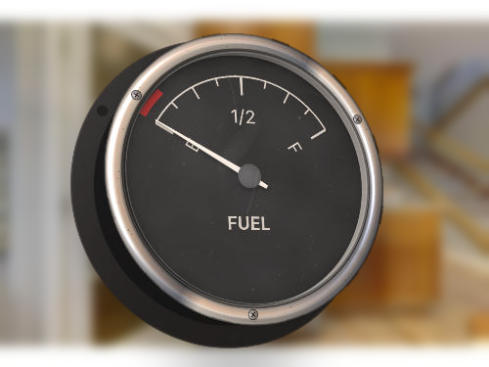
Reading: 0
